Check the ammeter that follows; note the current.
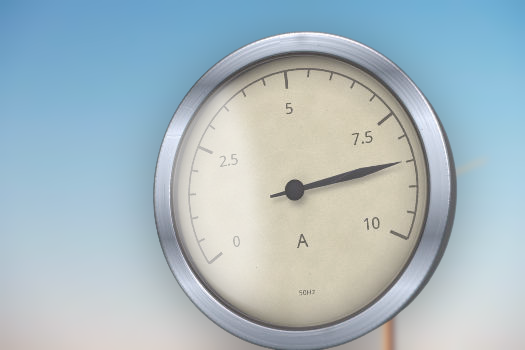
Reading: 8.5 A
